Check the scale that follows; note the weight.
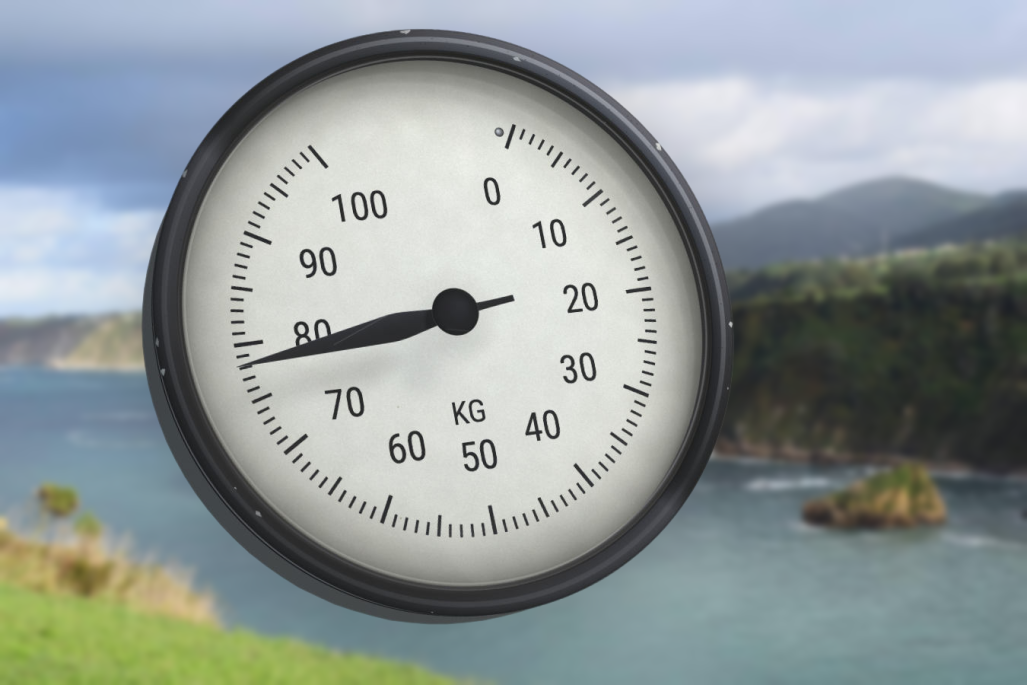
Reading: 78 kg
